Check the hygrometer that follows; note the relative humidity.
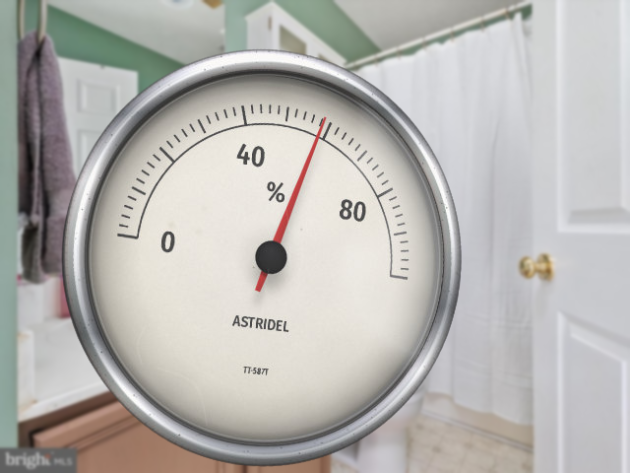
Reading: 58 %
